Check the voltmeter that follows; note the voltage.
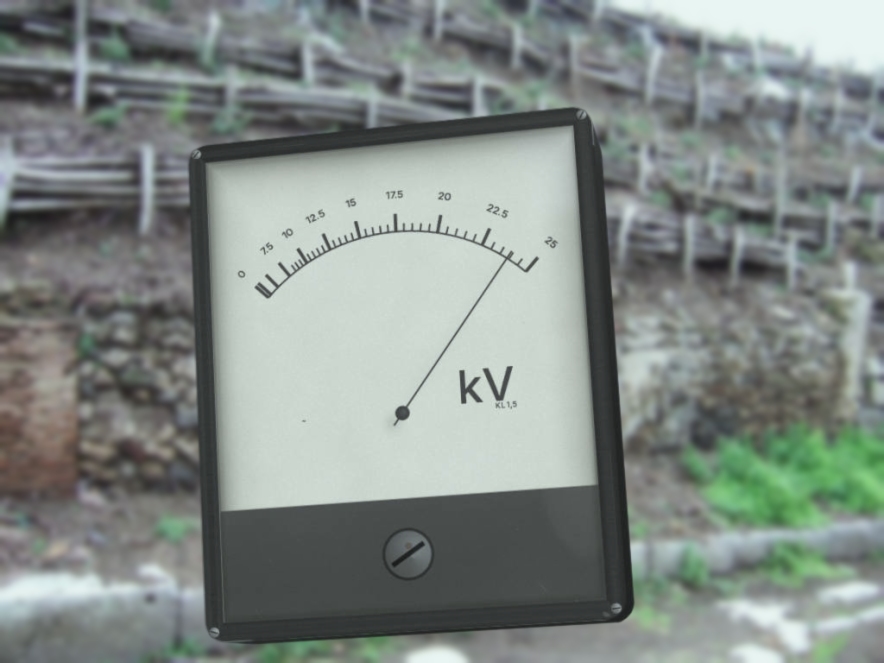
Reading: 24 kV
